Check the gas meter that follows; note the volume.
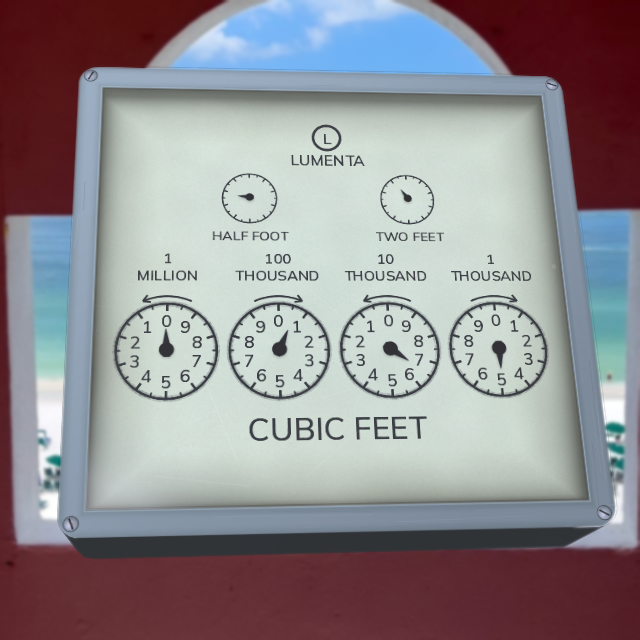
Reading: 6500 ft³
